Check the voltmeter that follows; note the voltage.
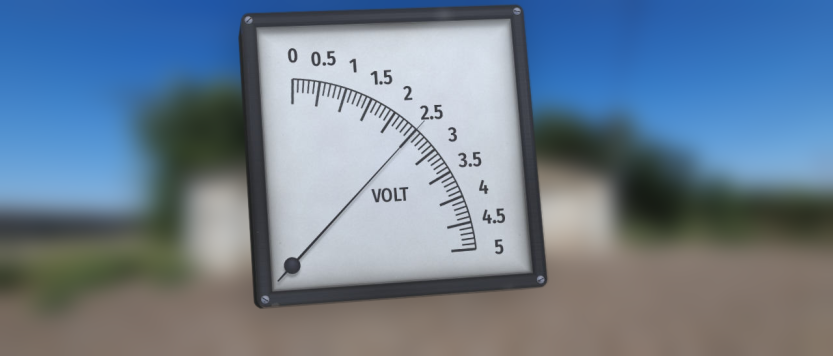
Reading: 2.5 V
